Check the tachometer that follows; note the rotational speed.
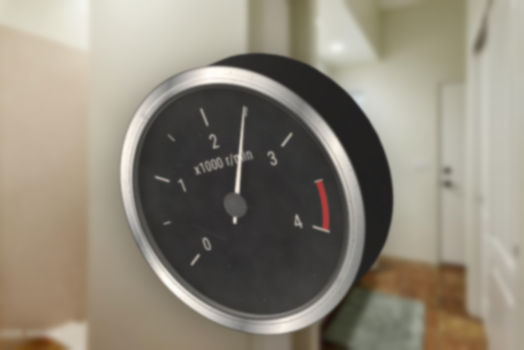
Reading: 2500 rpm
